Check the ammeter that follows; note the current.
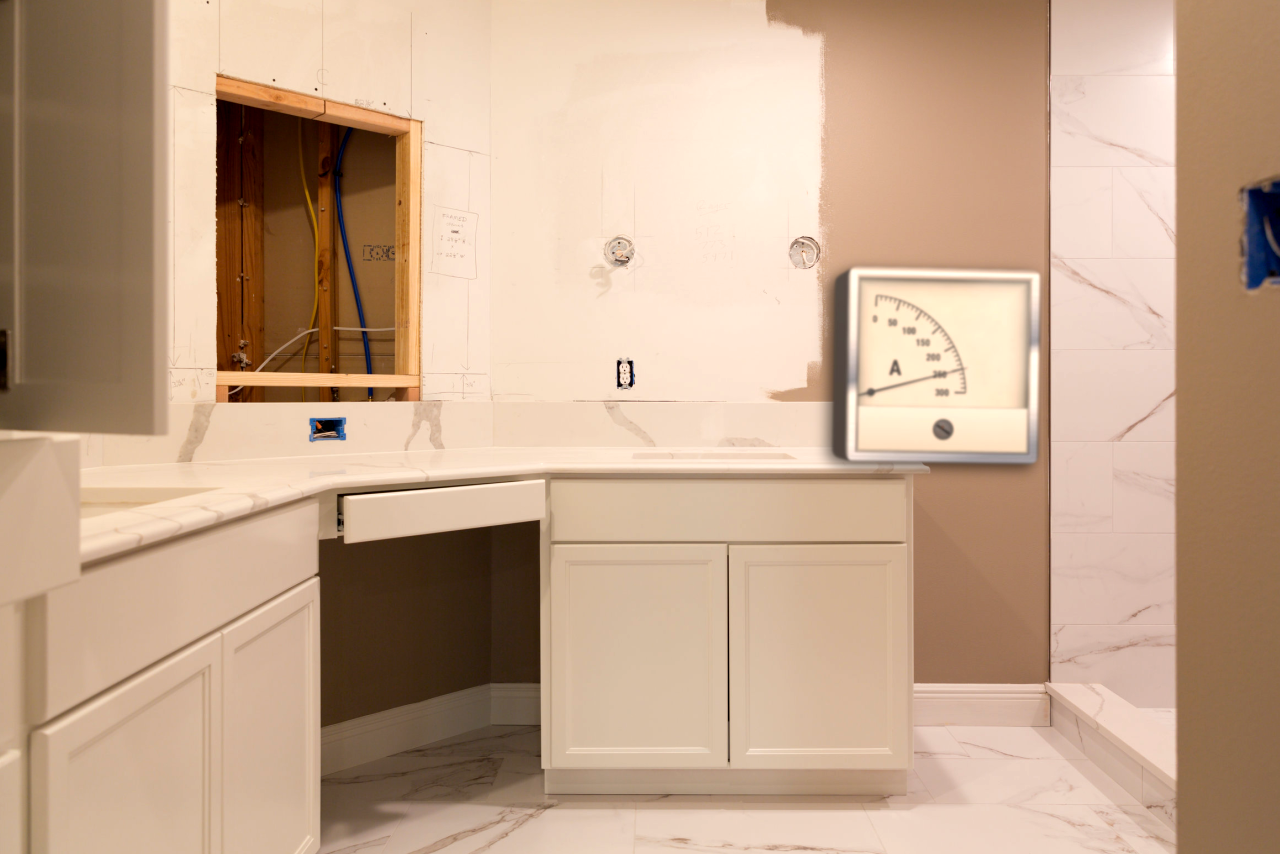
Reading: 250 A
